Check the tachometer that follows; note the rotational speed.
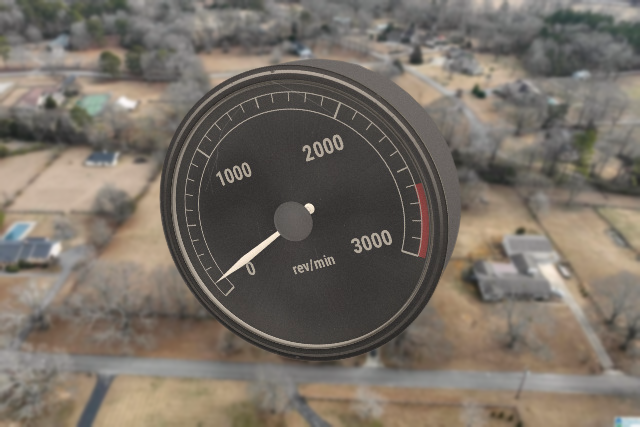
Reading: 100 rpm
